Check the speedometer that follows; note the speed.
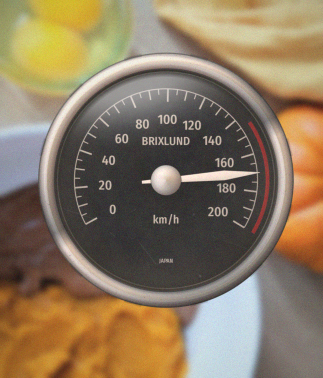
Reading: 170 km/h
